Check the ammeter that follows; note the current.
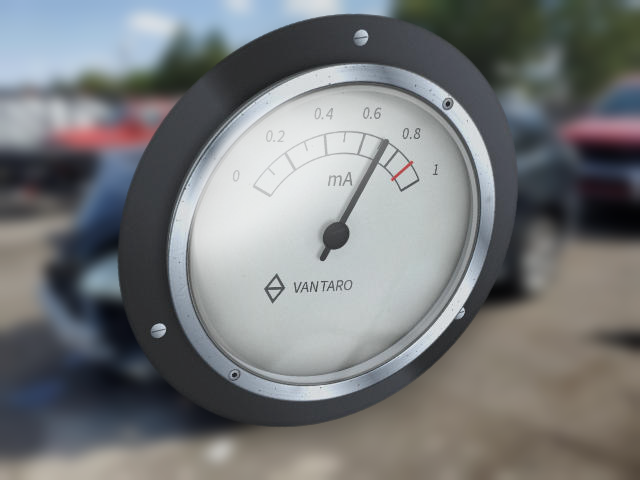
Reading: 0.7 mA
